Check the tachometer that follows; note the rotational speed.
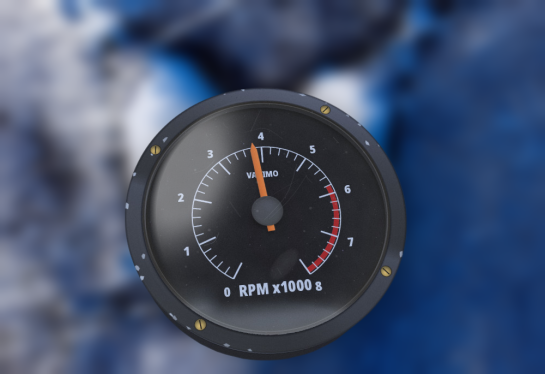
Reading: 3800 rpm
